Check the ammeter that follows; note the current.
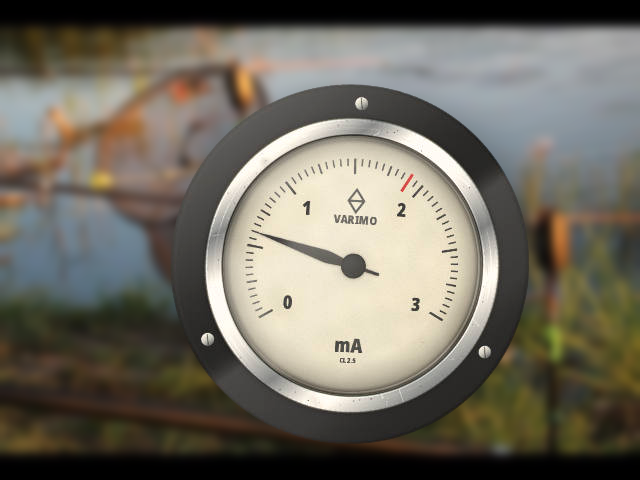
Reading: 0.6 mA
